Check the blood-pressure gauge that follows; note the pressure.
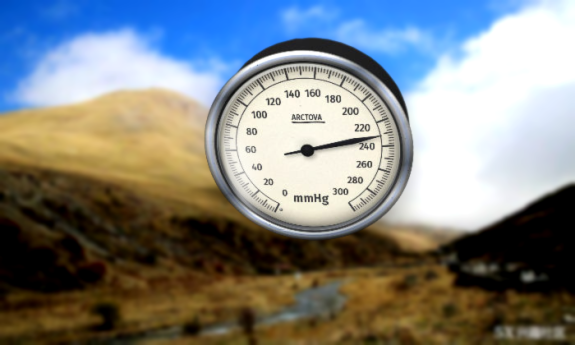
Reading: 230 mmHg
